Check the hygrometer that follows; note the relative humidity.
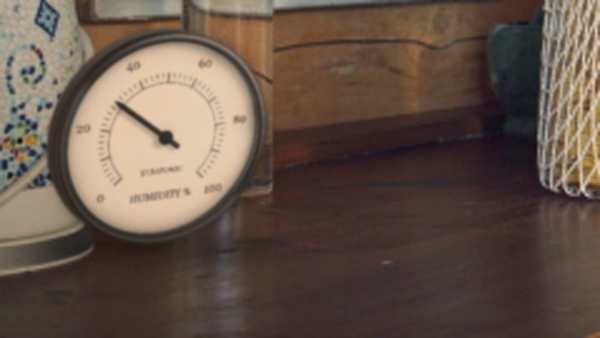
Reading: 30 %
